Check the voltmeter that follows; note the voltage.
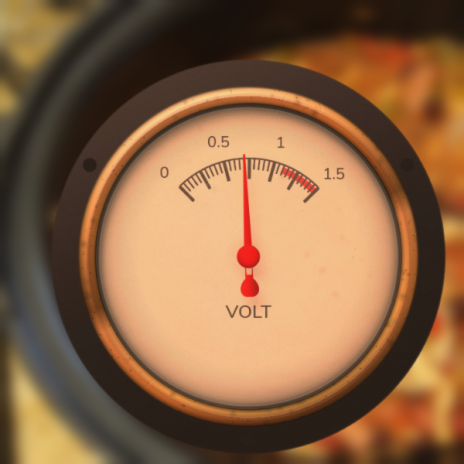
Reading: 0.7 V
